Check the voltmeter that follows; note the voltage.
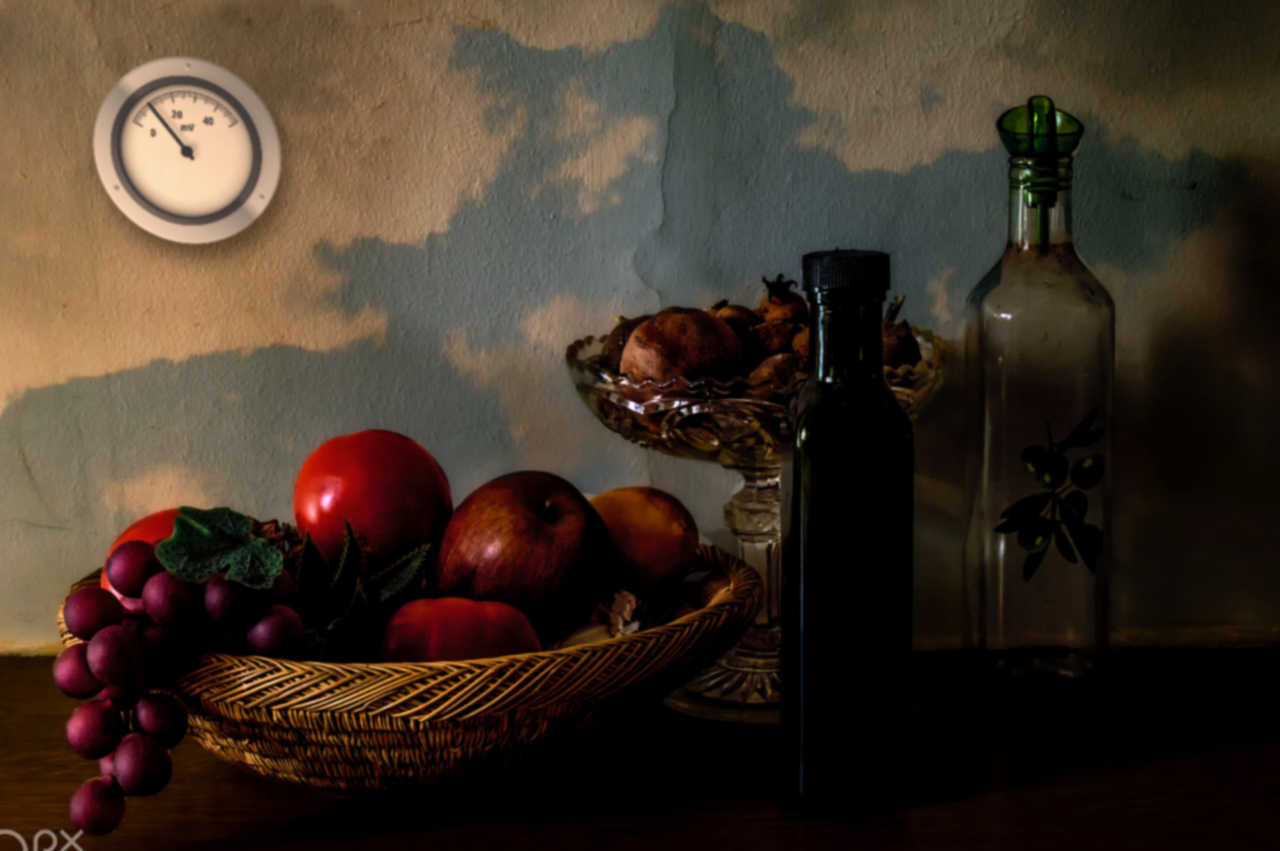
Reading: 10 mV
